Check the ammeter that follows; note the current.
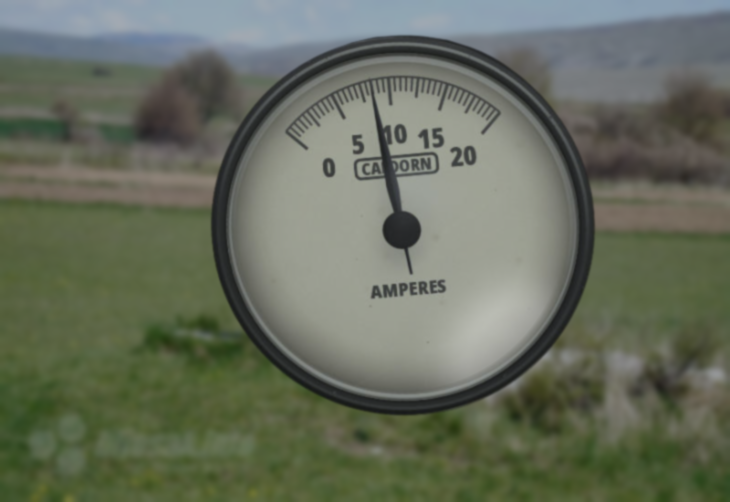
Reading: 8.5 A
